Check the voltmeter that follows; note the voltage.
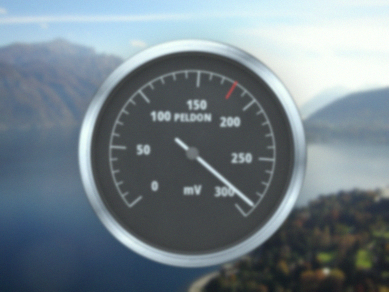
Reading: 290 mV
